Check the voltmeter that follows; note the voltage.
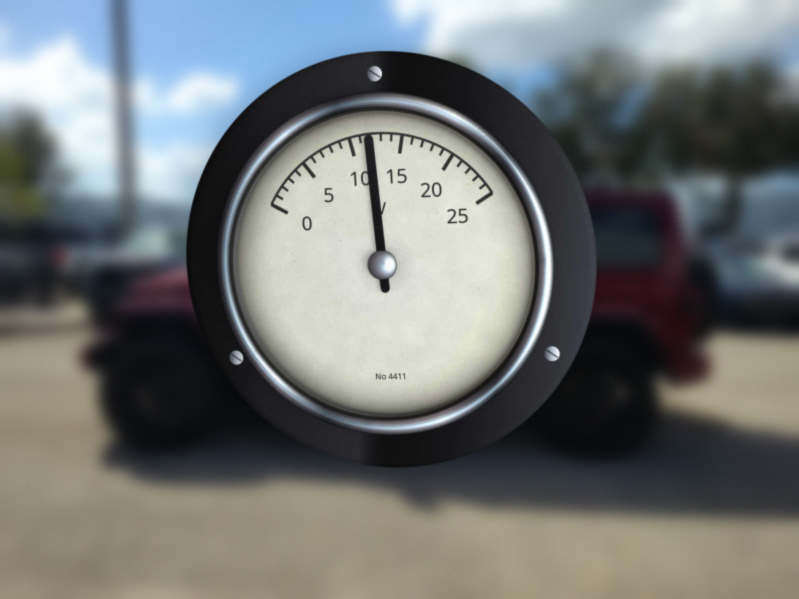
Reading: 12 V
